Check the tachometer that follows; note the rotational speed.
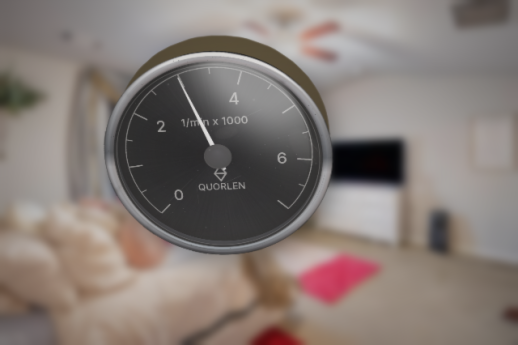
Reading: 3000 rpm
